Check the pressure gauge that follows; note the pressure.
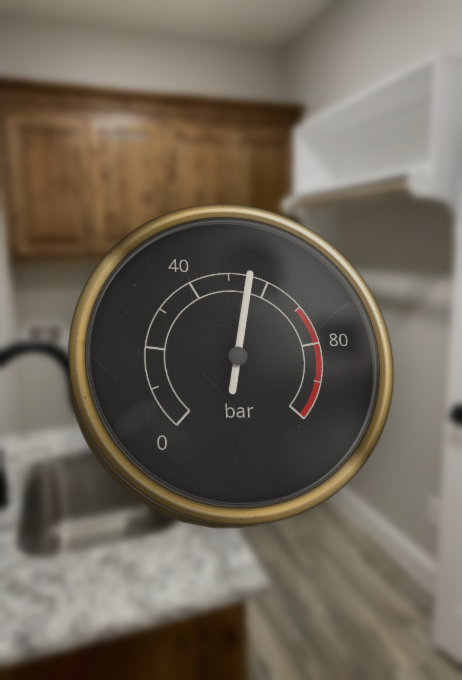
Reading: 55 bar
